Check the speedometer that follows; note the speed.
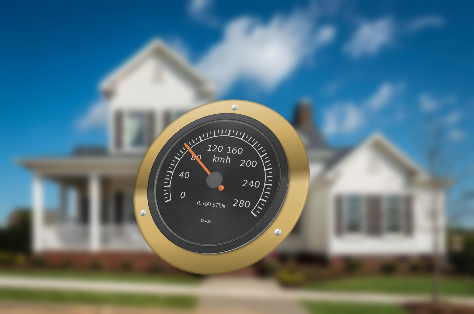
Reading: 80 km/h
